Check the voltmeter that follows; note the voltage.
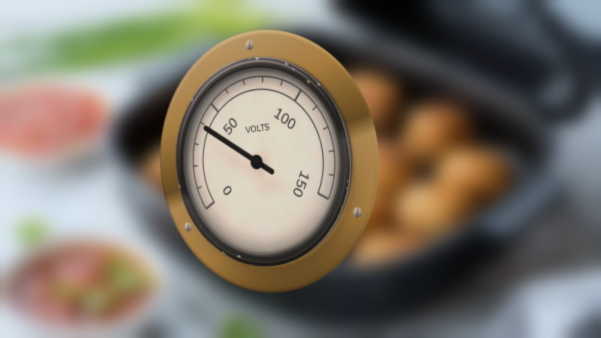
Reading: 40 V
